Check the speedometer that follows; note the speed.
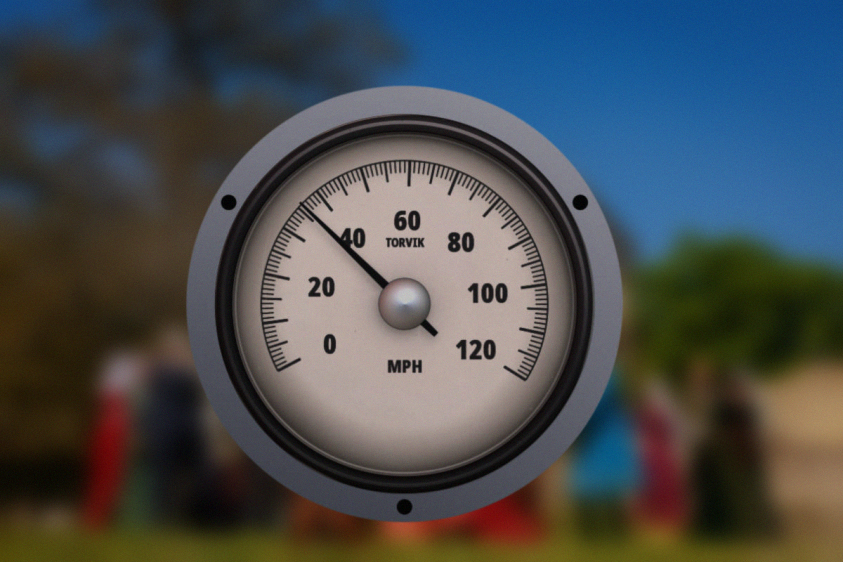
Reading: 36 mph
